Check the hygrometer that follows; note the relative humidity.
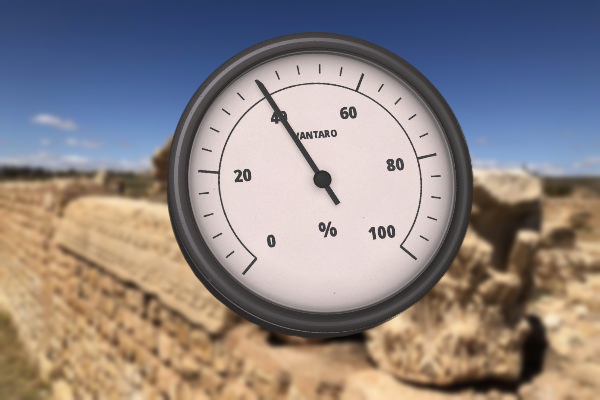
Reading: 40 %
